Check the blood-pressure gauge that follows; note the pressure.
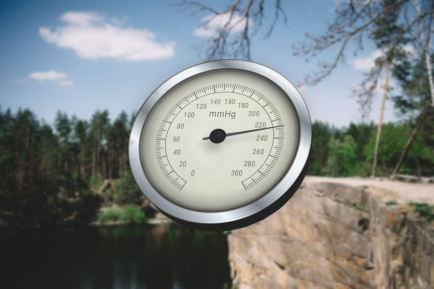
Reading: 230 mmHg
